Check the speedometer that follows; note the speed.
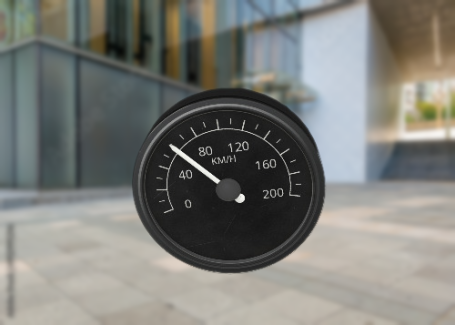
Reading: 60 km/h
